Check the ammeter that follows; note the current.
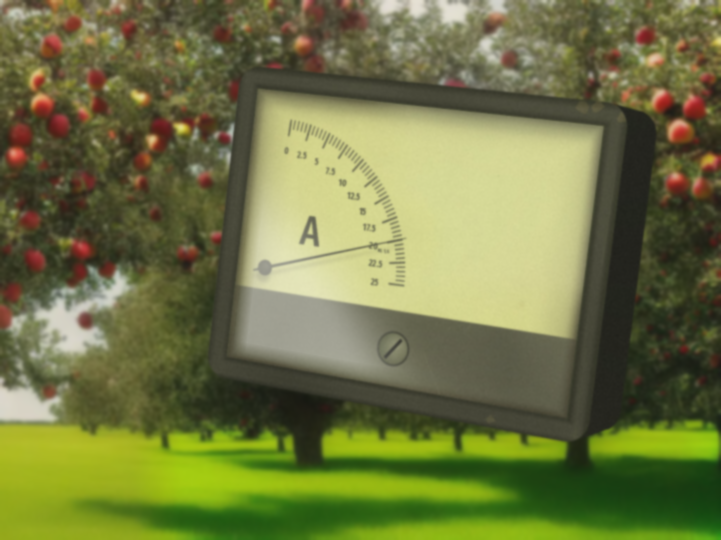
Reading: 20 A
